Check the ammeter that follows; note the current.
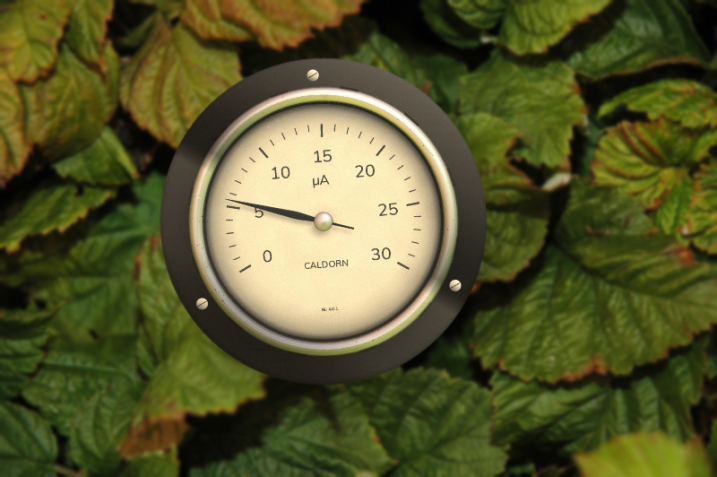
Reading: 5.5 µA
